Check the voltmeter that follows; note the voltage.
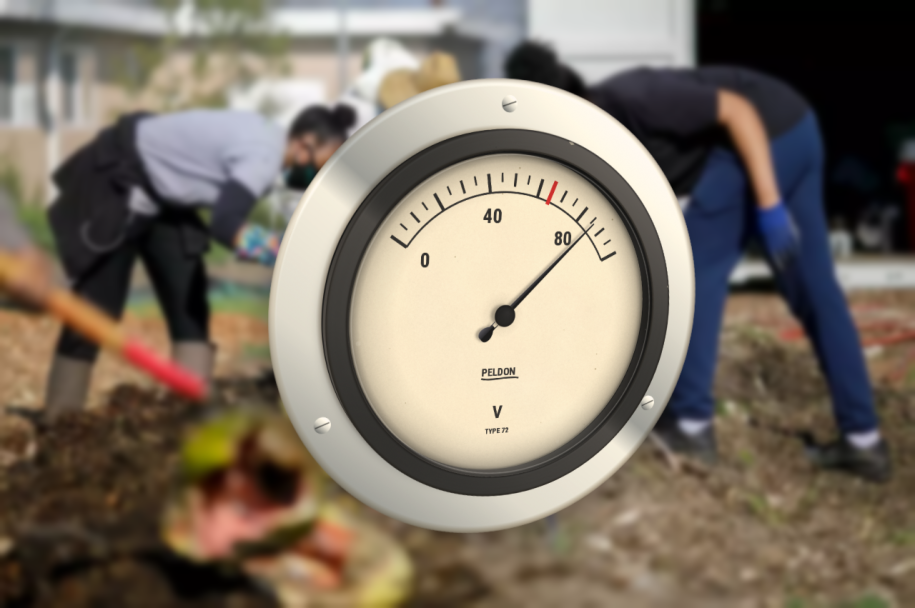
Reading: 85 V
